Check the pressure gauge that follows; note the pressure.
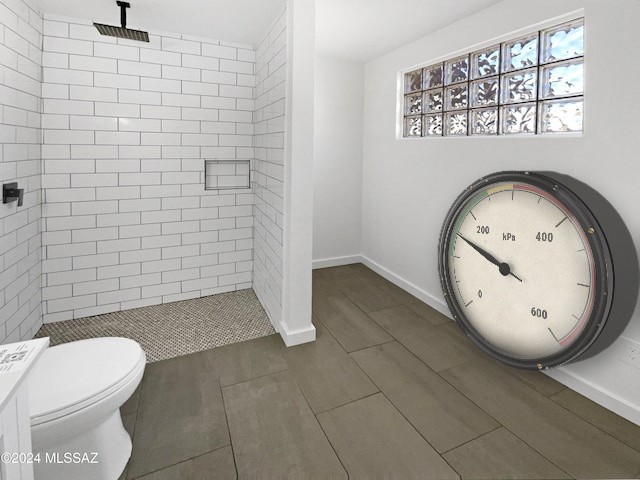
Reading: 150 kPa
